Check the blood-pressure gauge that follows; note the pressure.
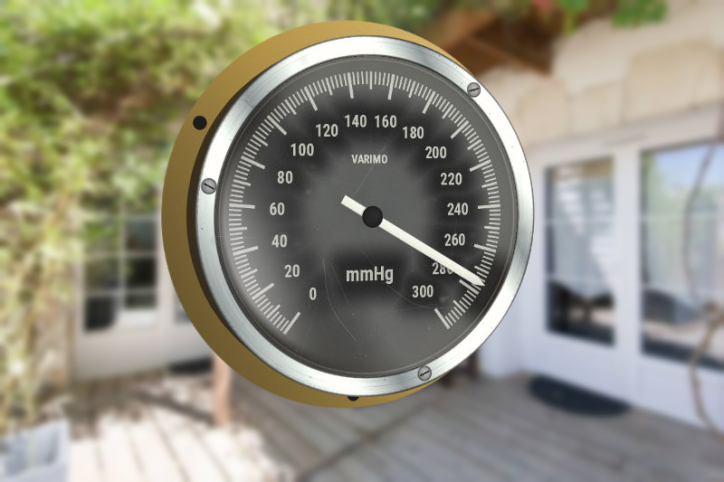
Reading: 276 mmHg
